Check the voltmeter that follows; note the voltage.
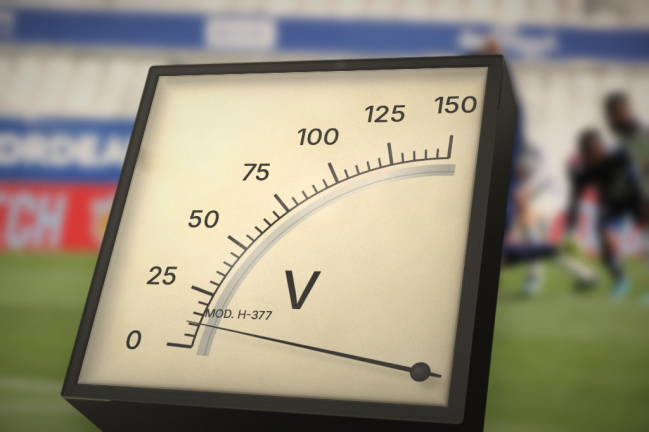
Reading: 10 V
